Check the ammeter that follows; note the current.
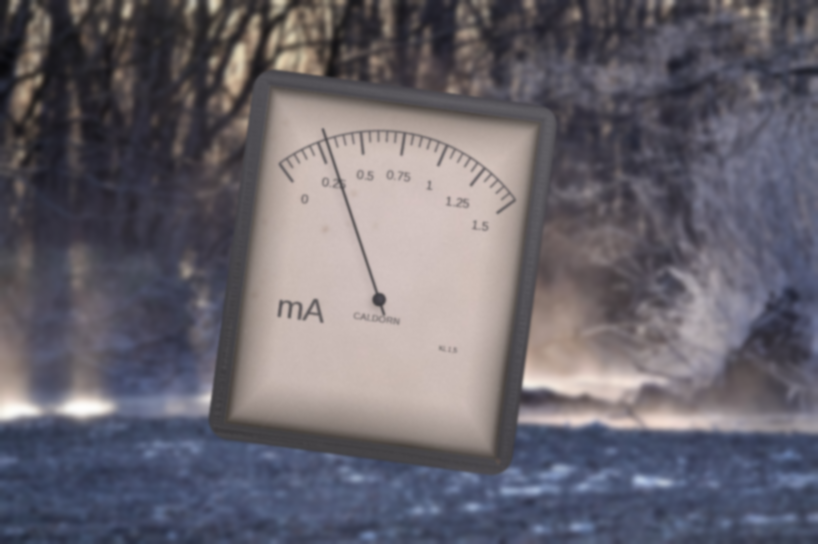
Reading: 0.3 mA
